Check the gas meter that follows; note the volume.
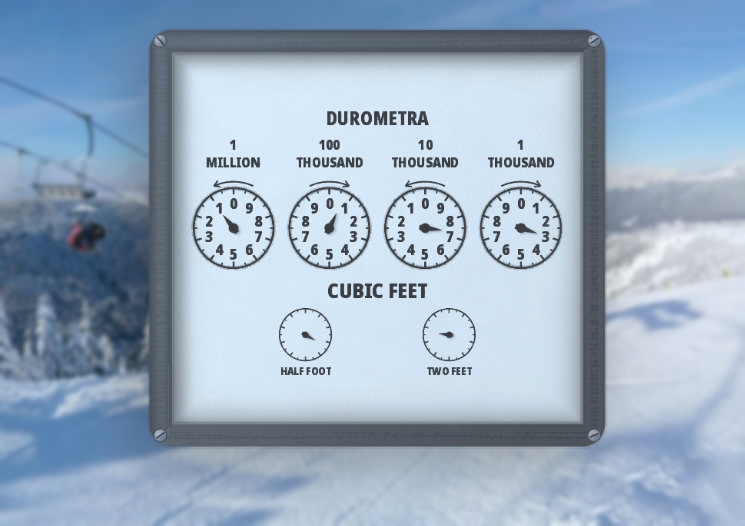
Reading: 107300 ft³
